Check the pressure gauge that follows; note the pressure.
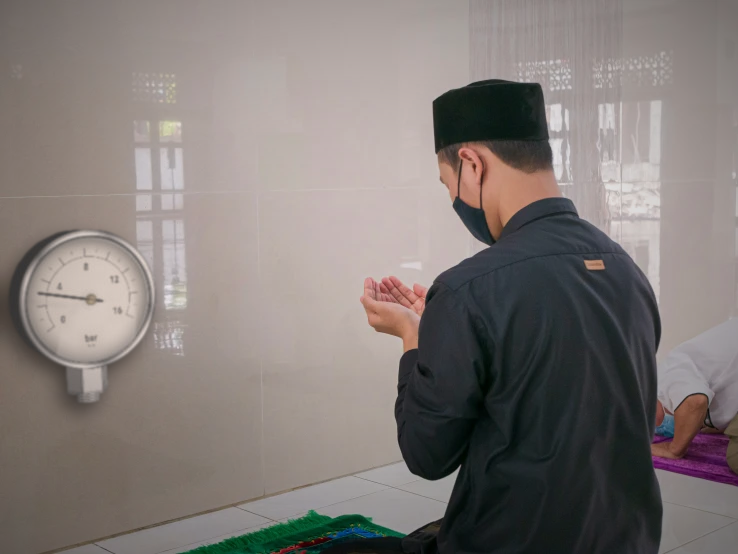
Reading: 3 bar
